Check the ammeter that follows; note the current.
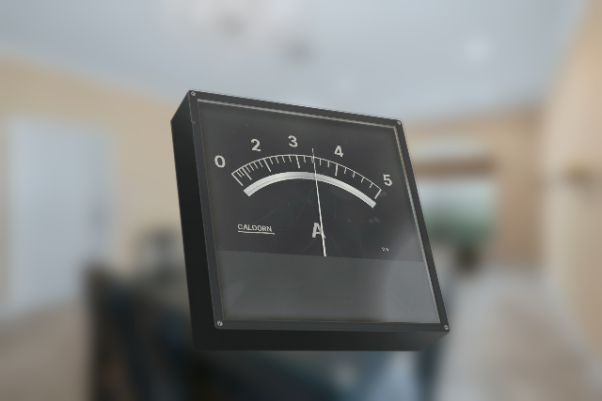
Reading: 3.4 A
